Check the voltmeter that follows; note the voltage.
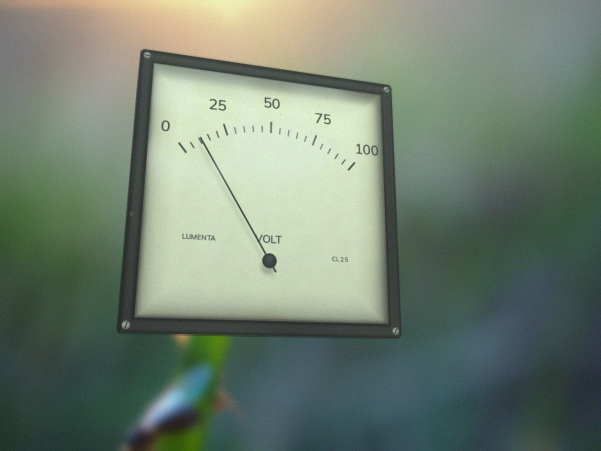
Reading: 10 V
